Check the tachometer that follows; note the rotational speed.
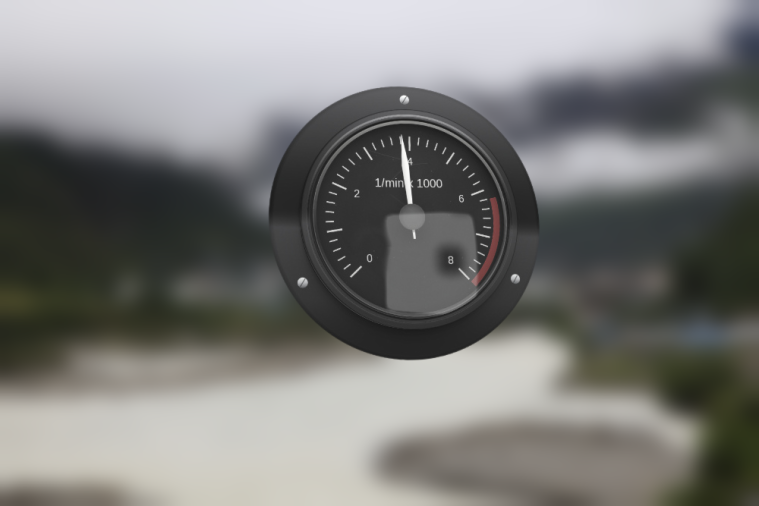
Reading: 3800 rpm
